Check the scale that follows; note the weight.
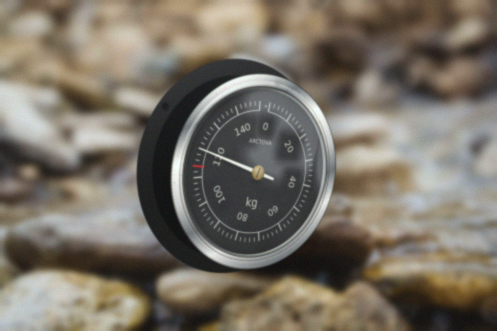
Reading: 120 kg
